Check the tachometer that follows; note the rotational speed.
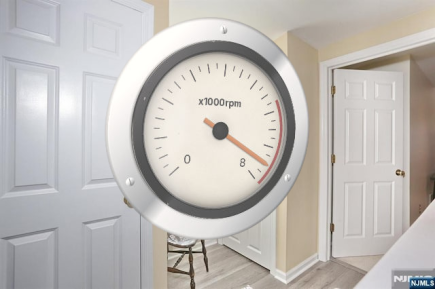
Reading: 7500 rpm
